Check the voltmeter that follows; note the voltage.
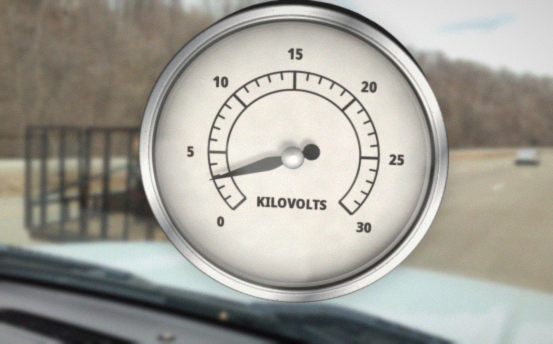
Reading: 3 kV
